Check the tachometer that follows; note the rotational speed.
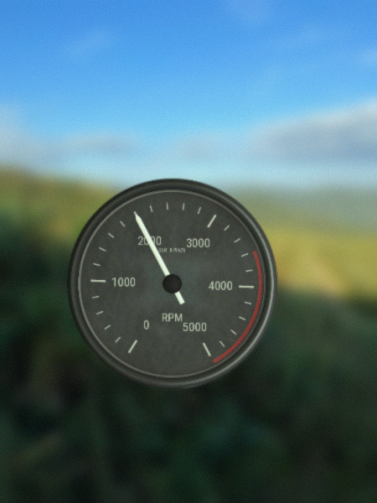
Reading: 2000 rpm
